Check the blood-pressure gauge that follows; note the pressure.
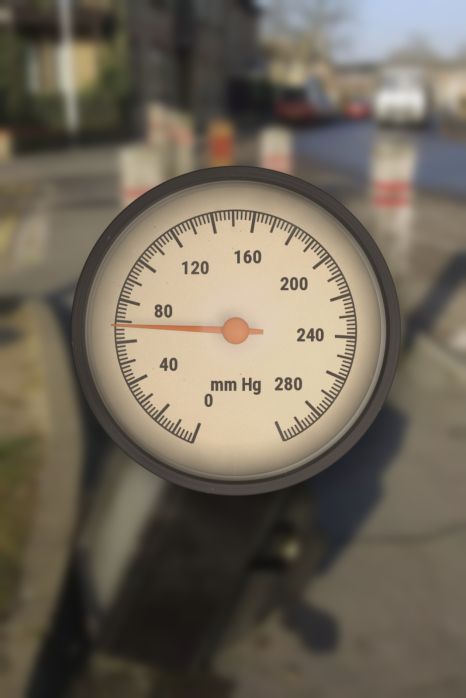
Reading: 68 mmHg
